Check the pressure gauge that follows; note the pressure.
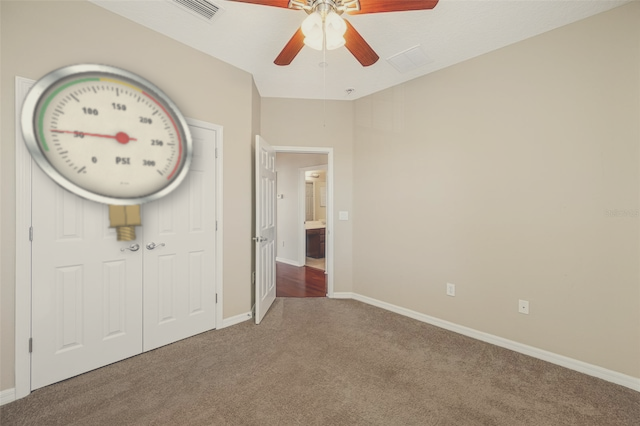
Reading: 50 psi
